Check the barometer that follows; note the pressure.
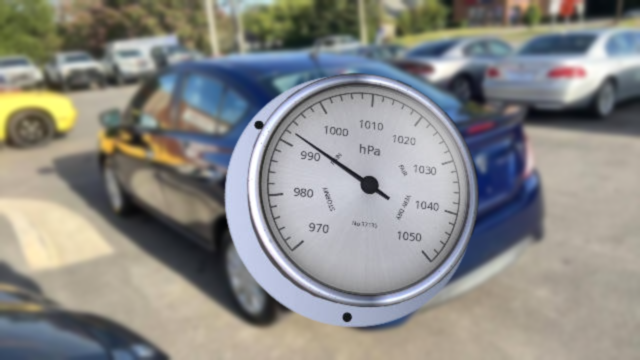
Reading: 992 hPa
